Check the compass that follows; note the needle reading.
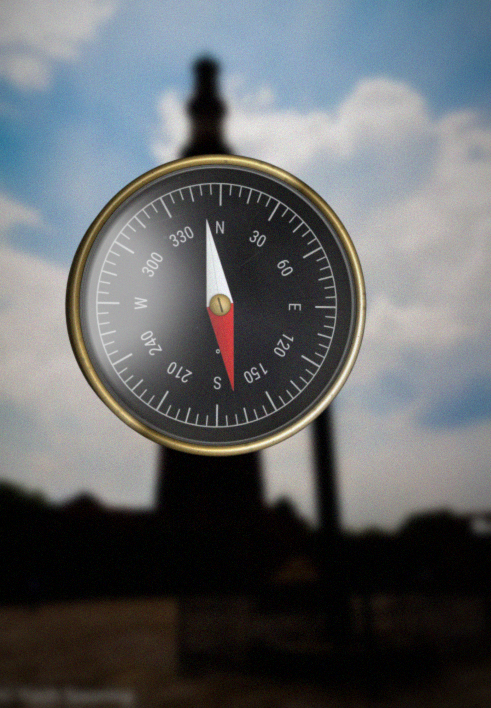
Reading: 170 °
